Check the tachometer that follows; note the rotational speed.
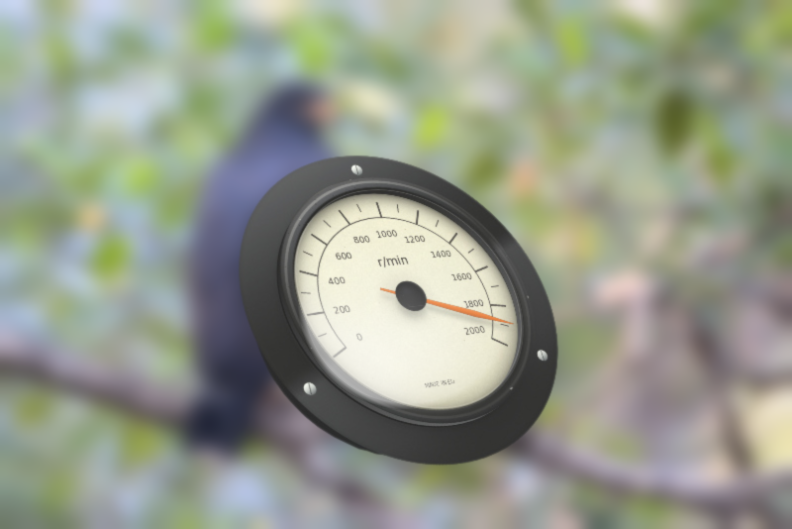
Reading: 1900 rpm
